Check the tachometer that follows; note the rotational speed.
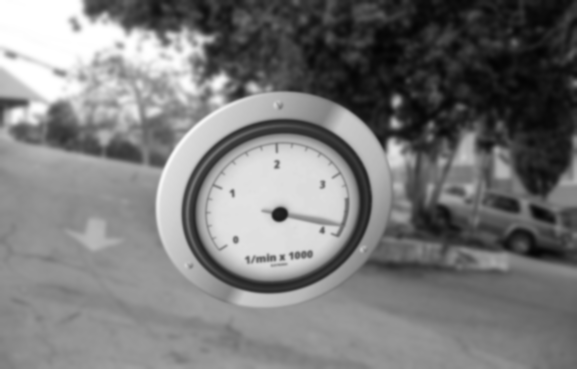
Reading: 3800 rpm
